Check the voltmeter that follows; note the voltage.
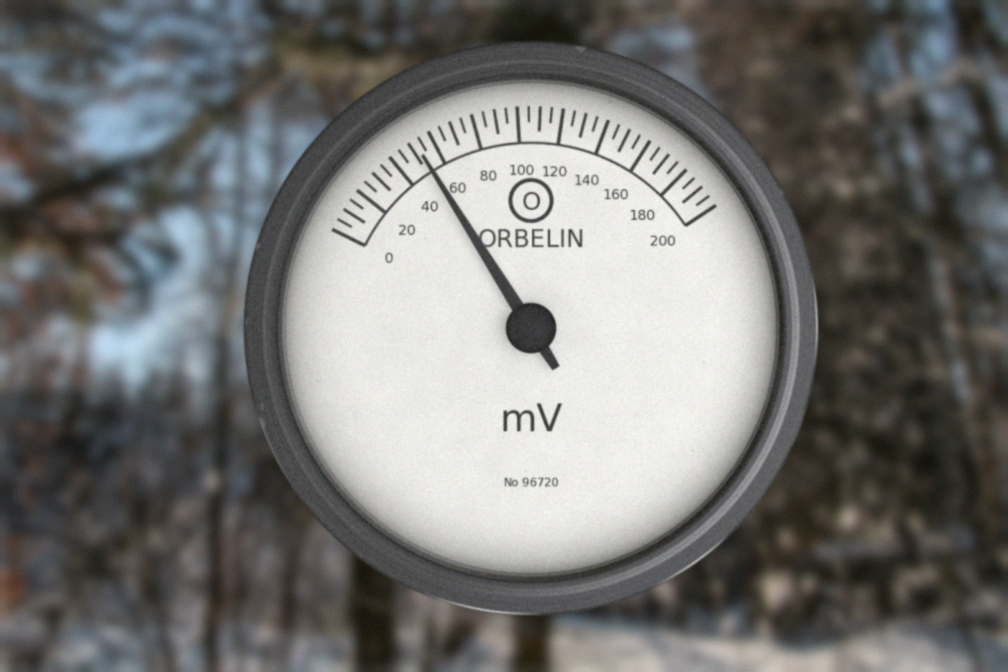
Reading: 52.5 mV
